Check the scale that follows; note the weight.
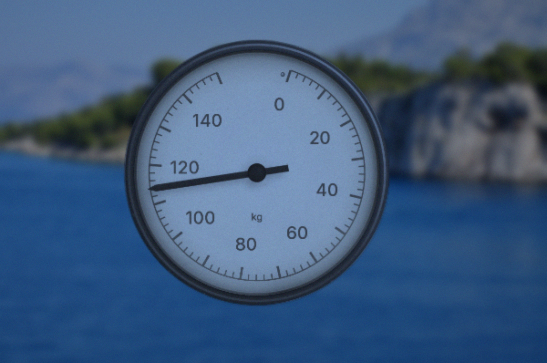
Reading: 114 kg
